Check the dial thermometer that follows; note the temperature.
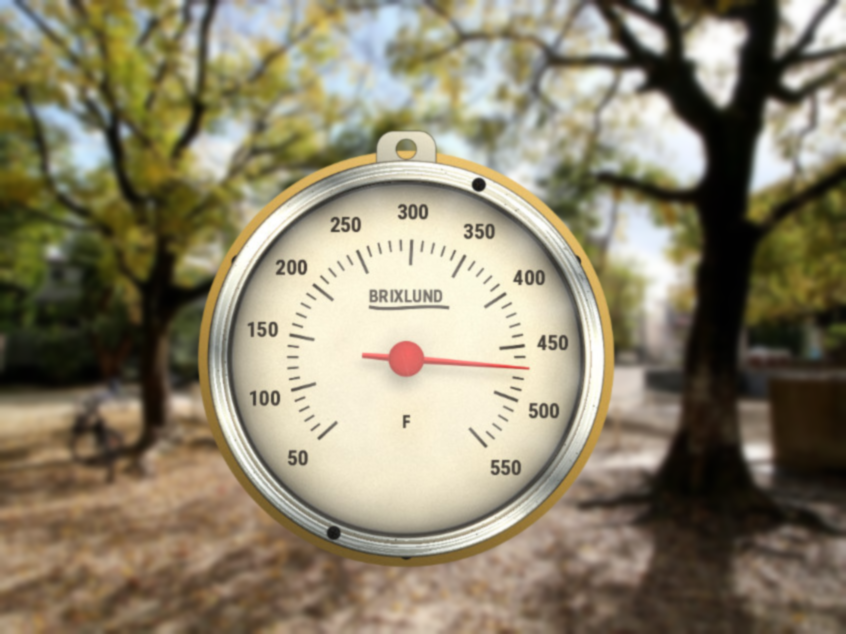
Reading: 470 °F
